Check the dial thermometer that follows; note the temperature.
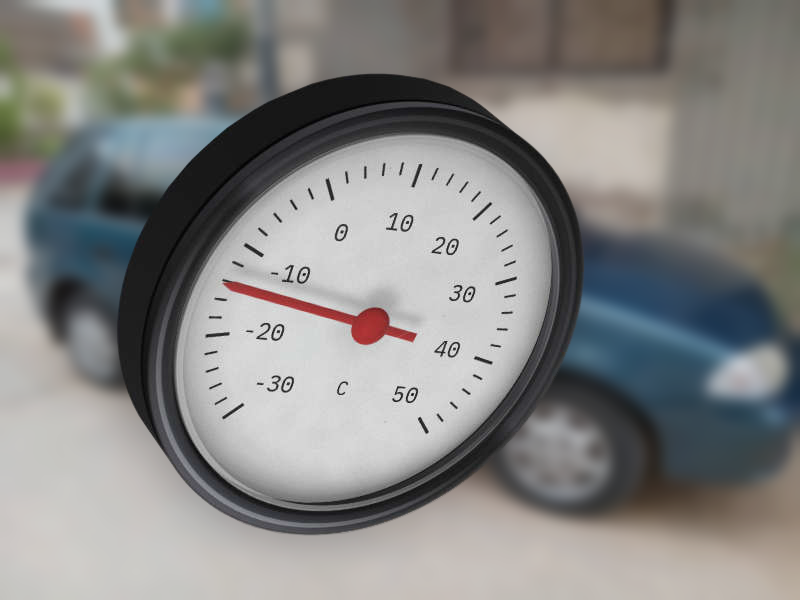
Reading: -14 °C
